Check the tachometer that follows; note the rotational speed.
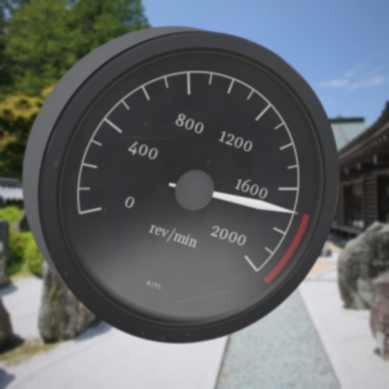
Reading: 1700 rpm
